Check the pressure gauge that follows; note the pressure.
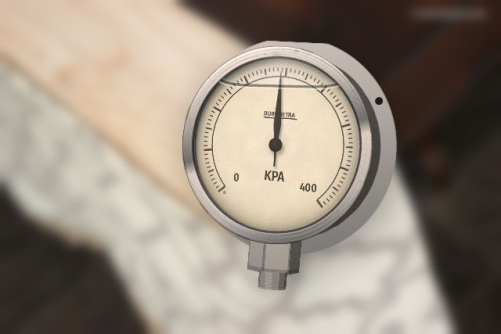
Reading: 195 kPa
